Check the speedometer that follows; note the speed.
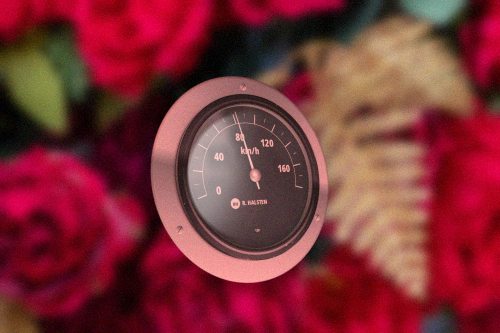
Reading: 80 km/h
